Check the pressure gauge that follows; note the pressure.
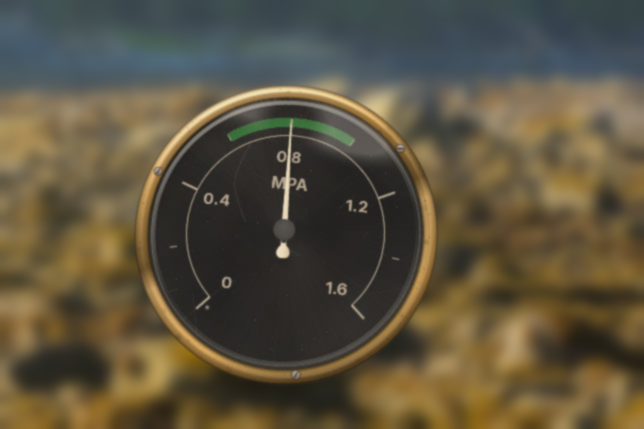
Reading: 0.8 MPa
